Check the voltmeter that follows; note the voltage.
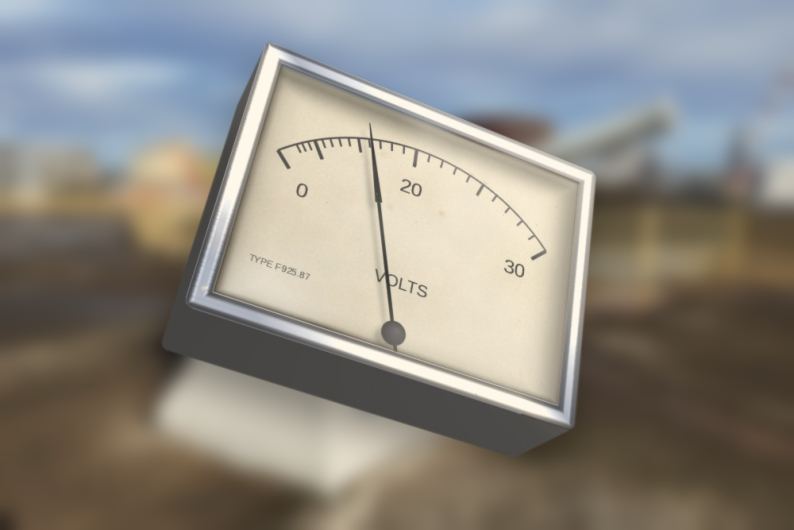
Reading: 16 V
